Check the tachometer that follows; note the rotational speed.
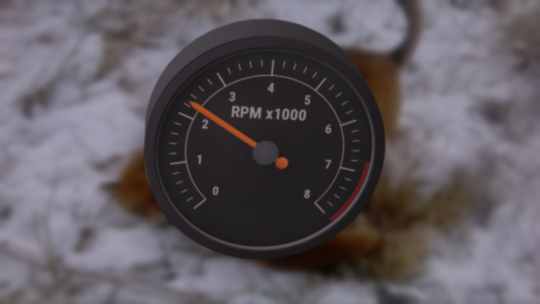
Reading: 2300 rpm
